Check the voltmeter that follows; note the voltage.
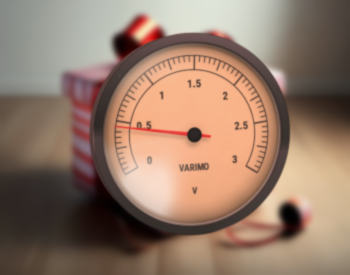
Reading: 0.45 V
